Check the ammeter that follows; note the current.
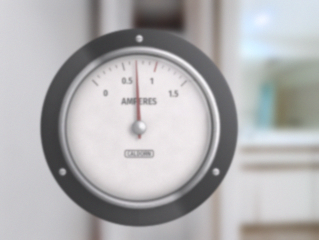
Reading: 0.7 A
